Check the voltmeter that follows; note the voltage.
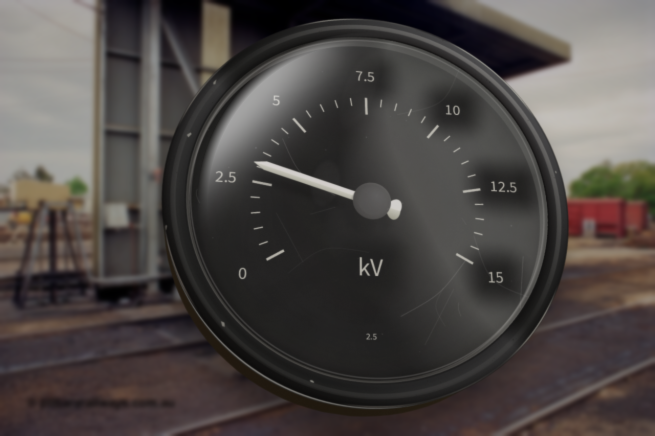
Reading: 3 kV
